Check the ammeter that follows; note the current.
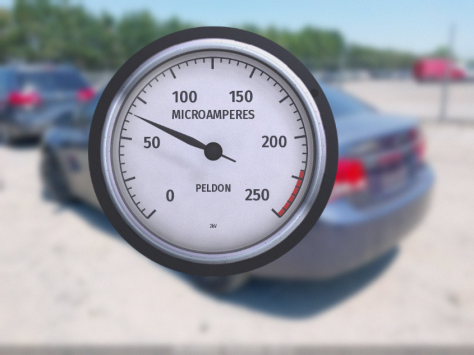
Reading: 65 µA
